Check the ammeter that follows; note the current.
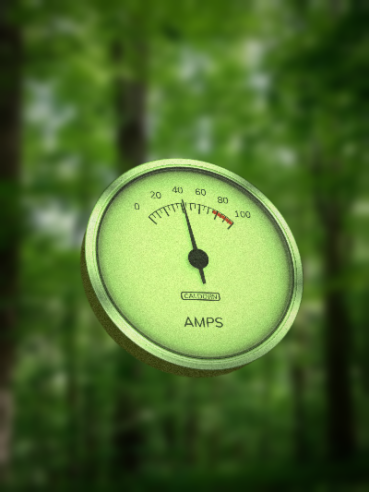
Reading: 40 A
